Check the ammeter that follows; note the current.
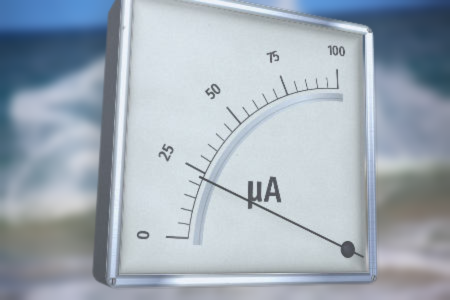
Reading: 22.5 µA
